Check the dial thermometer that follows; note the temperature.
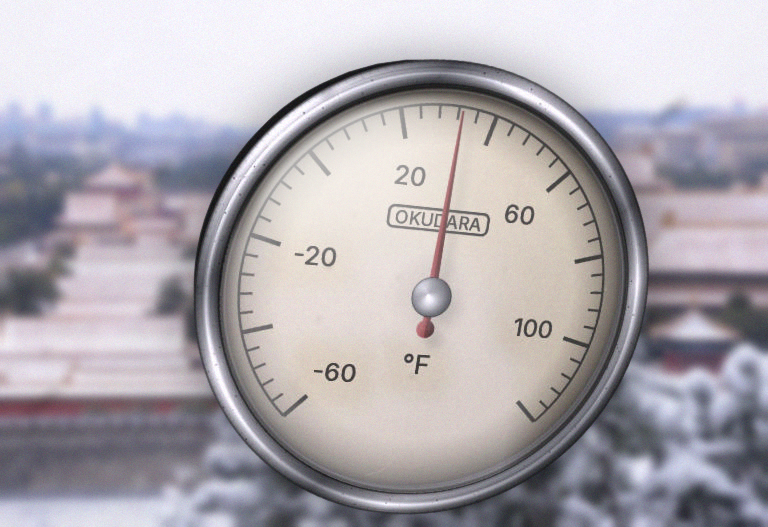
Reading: 32 °F
